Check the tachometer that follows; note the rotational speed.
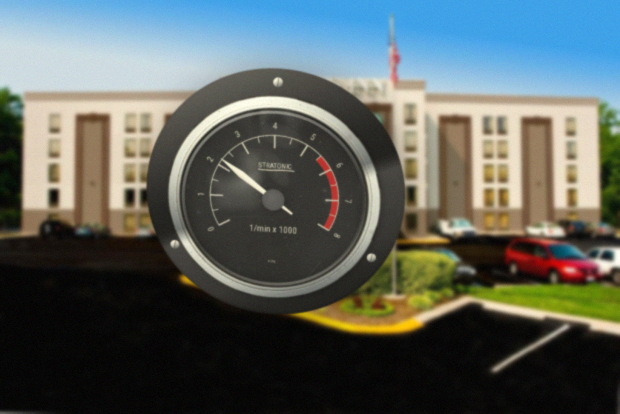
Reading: 2250 rpm
